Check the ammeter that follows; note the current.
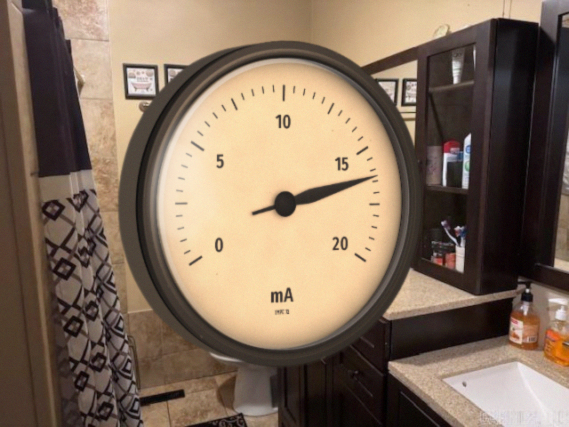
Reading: 16.25 mA
